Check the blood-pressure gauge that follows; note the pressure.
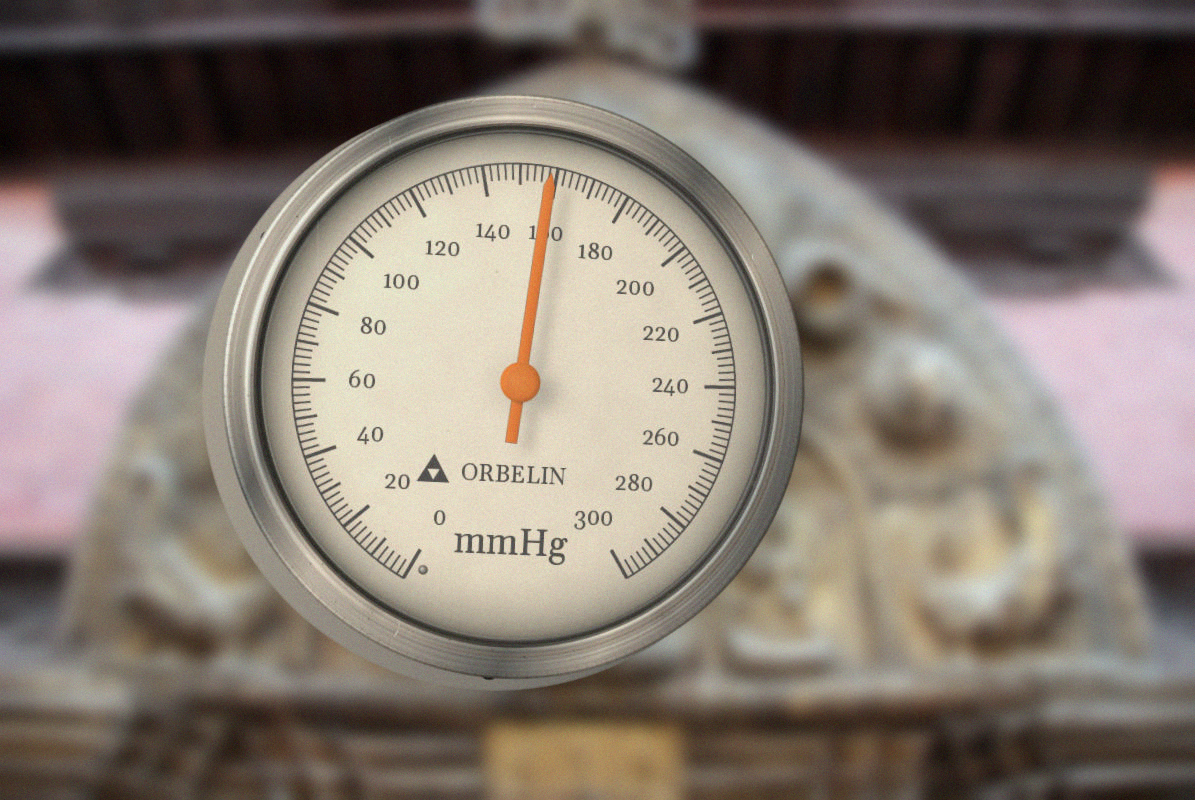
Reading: 158 mmHg
